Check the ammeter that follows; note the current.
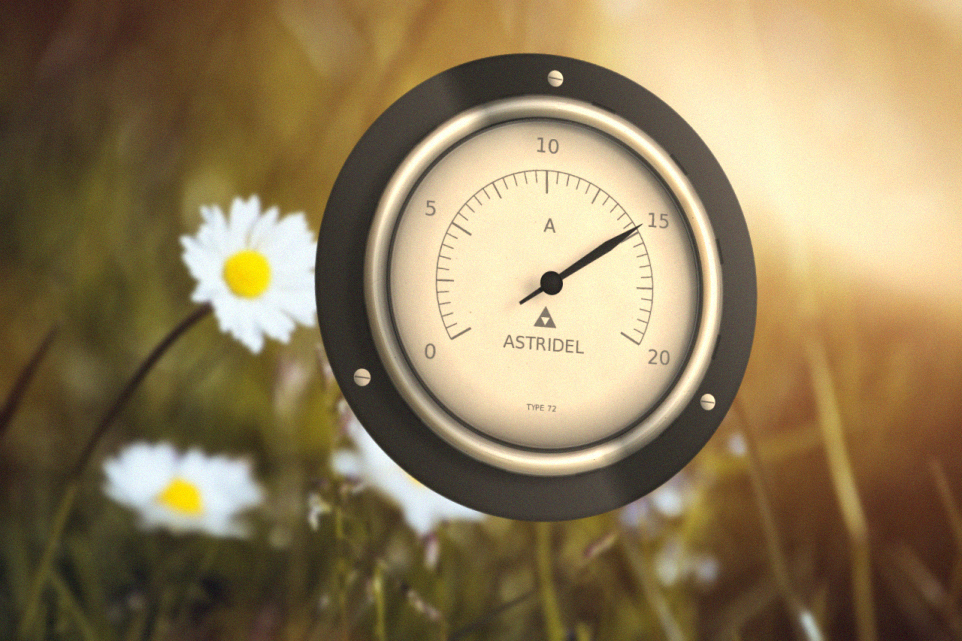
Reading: 14.75 A
